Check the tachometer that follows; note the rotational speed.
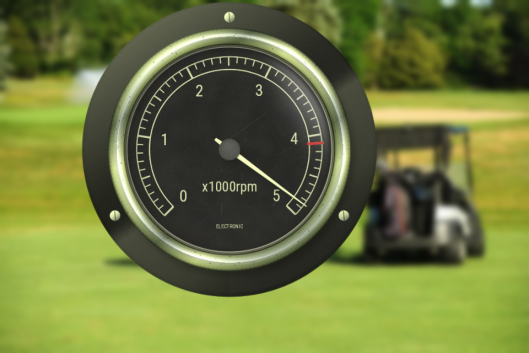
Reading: 4850 rpm
